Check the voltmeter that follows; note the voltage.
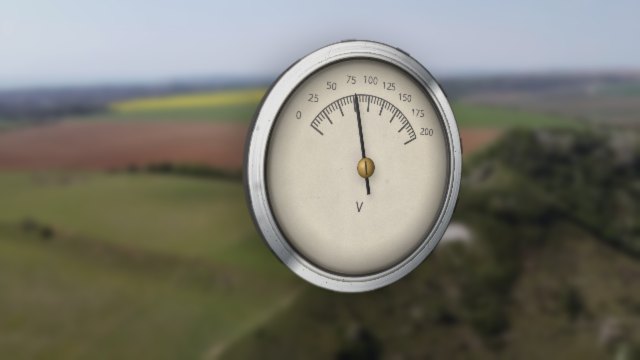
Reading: 75 V
